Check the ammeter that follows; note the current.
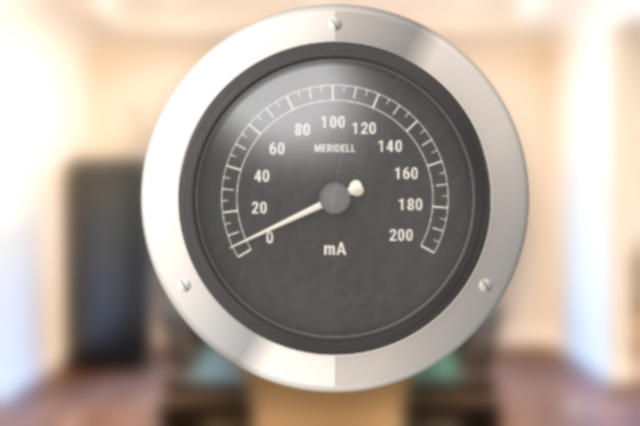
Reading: 5 mA
